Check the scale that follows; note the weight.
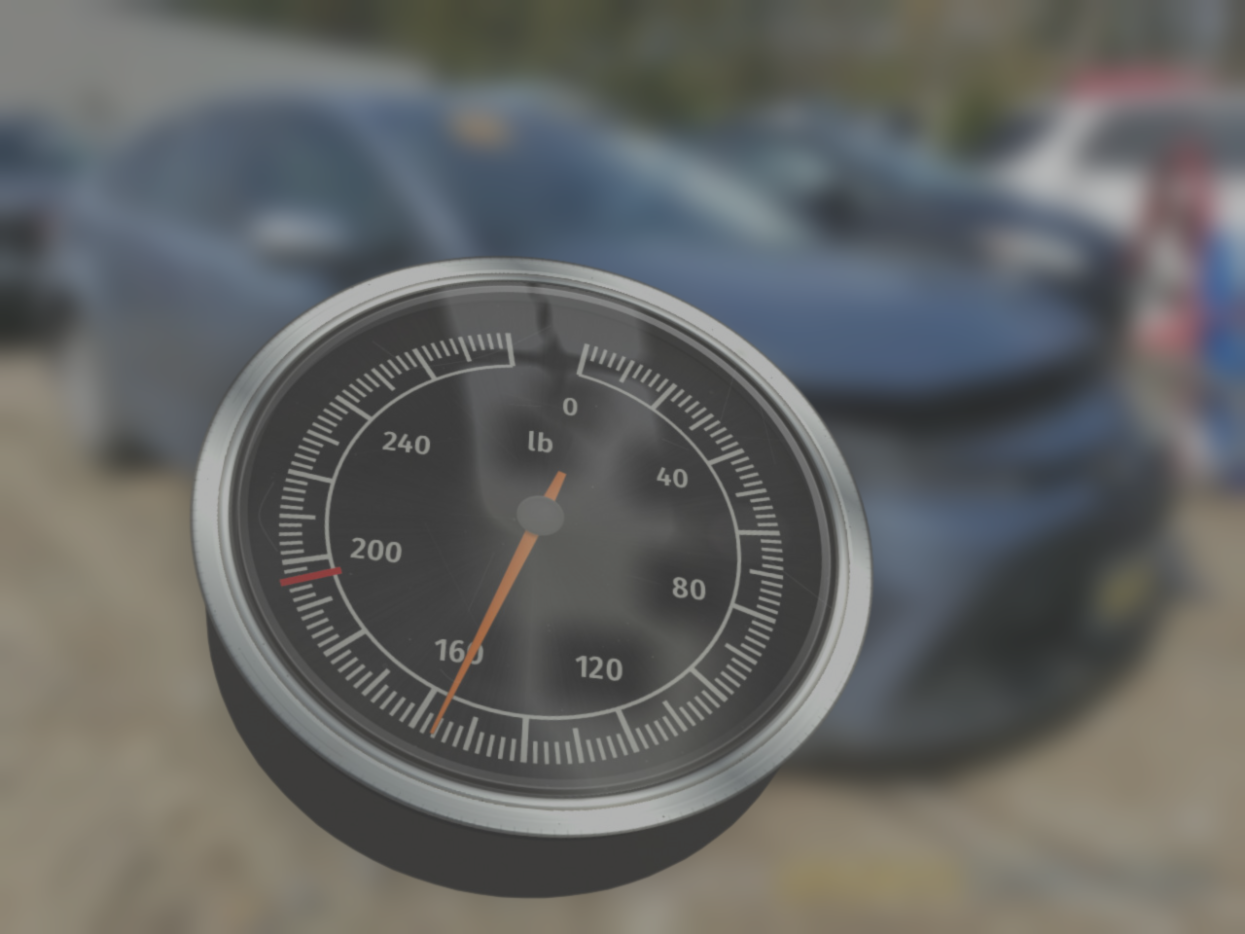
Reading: 156 lb
